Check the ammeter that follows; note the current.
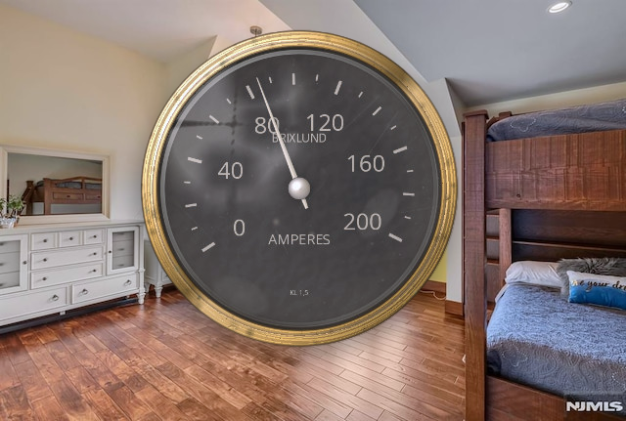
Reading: 85 A
